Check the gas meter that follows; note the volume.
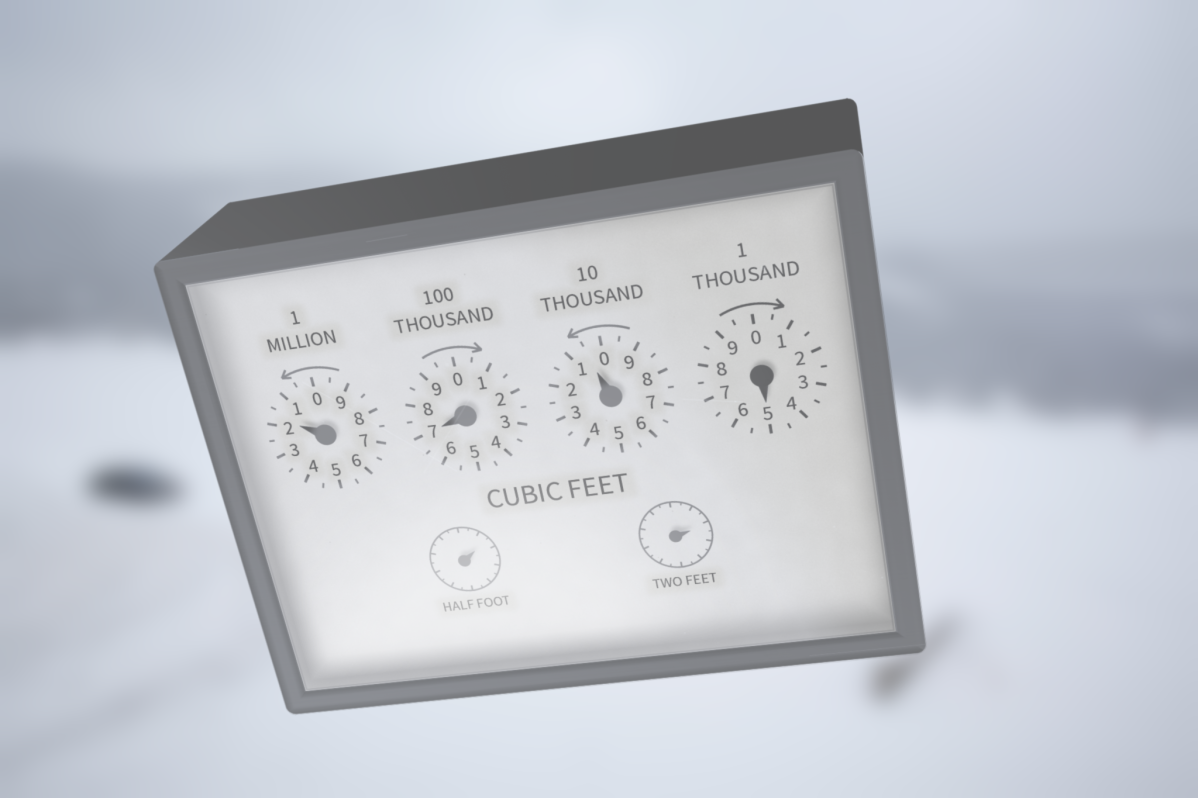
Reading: 170500 ft³
